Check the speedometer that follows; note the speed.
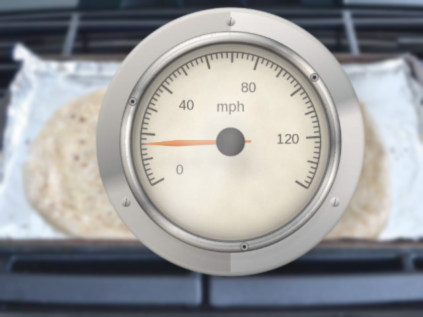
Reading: 16 mph
